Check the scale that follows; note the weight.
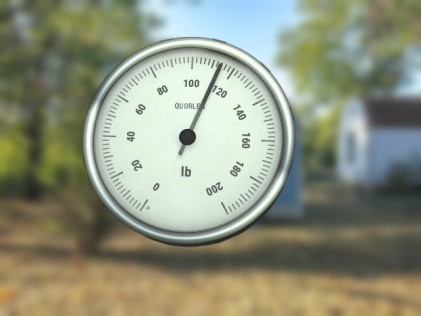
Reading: 114 lb
